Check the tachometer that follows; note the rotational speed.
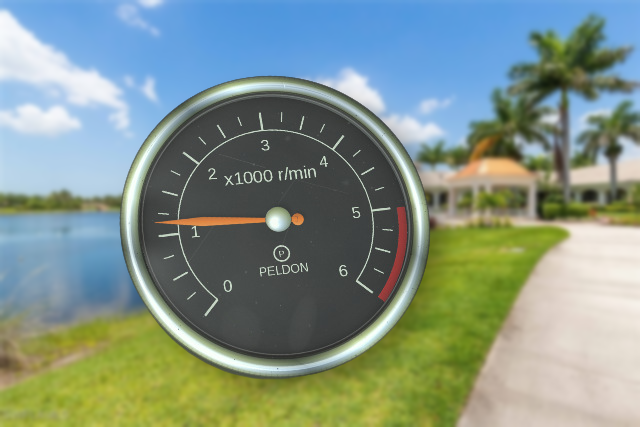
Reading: 1125 rpm
